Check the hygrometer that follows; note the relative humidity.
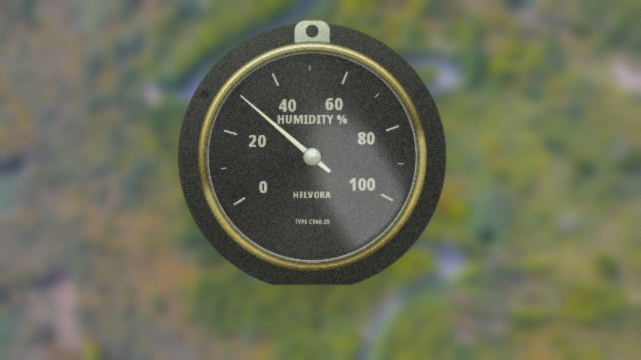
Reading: 30 %
